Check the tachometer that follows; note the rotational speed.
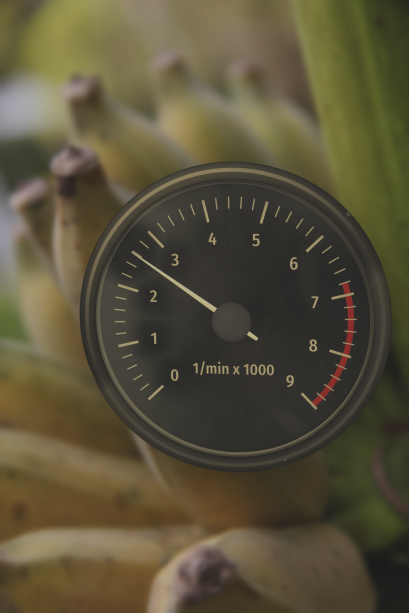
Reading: 2600 rpm
